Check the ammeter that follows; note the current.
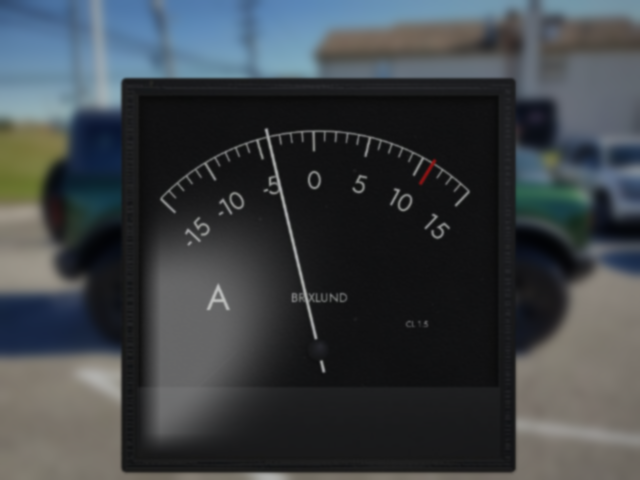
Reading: -4 A
